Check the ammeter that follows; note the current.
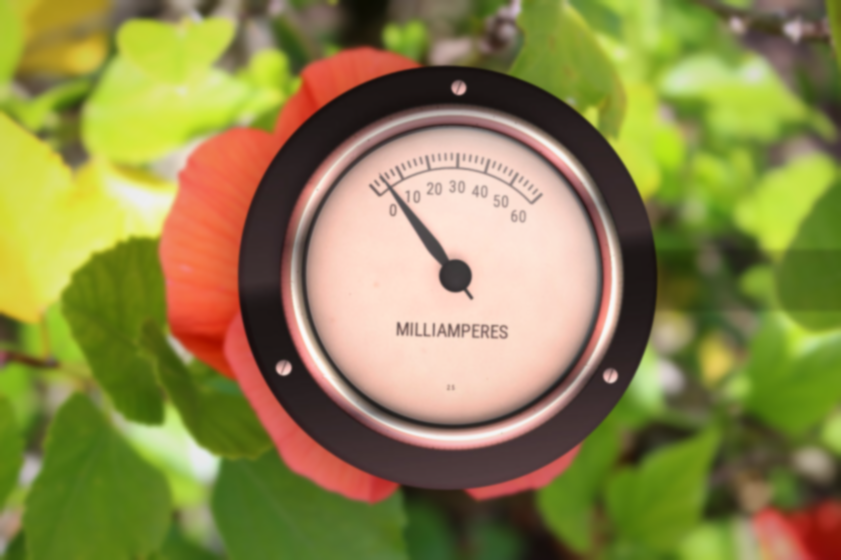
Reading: 4 mA
